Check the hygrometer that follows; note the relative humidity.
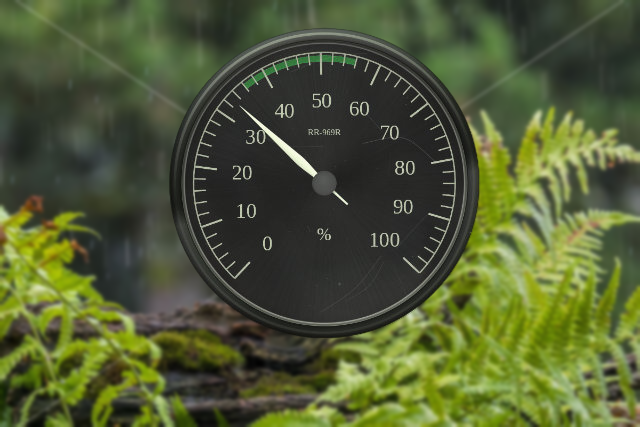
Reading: 33 %
